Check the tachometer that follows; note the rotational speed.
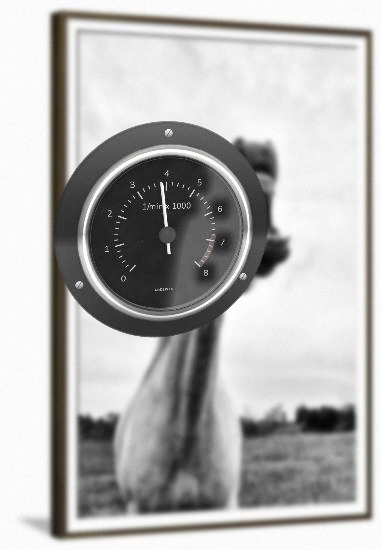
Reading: 3800 rpm
